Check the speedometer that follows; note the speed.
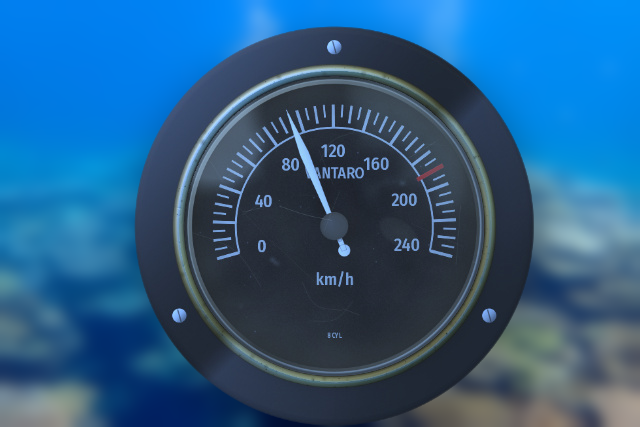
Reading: 95 km/h
